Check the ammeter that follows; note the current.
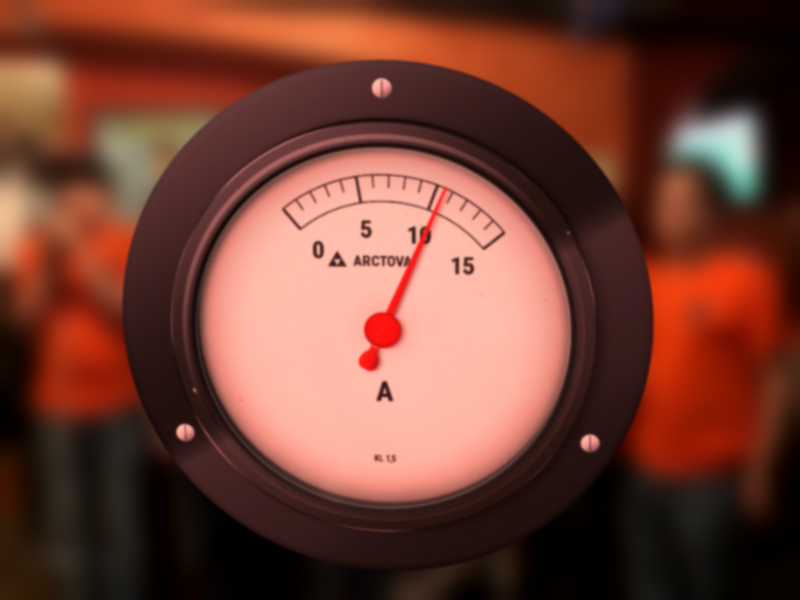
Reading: 10.5 A
